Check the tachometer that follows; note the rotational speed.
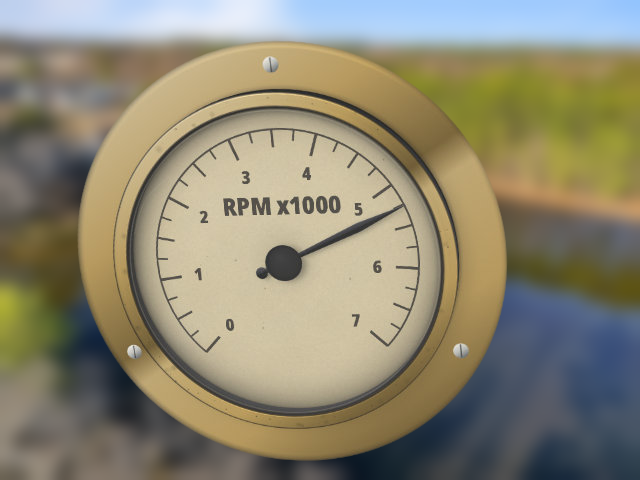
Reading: 5250 rpm
